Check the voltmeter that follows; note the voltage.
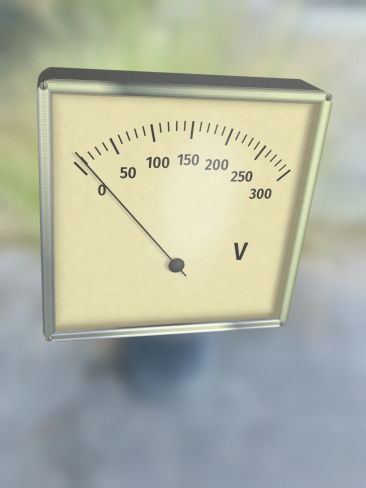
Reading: 10 V
